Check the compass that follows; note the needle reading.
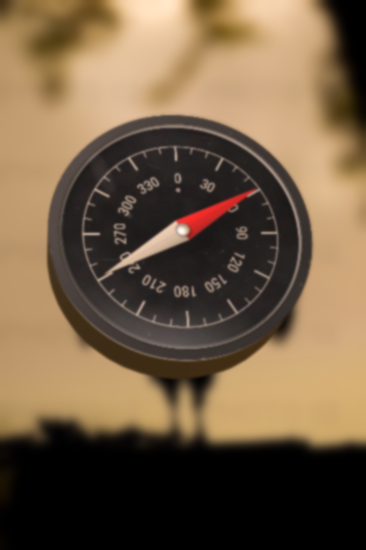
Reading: 60 °
